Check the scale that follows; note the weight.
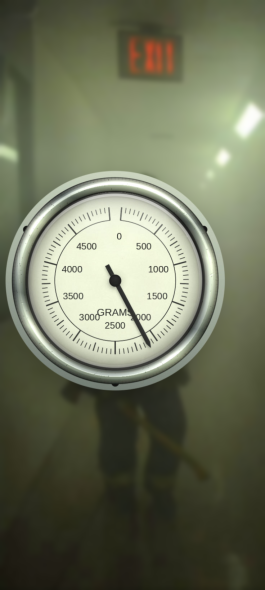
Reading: 2100 g
